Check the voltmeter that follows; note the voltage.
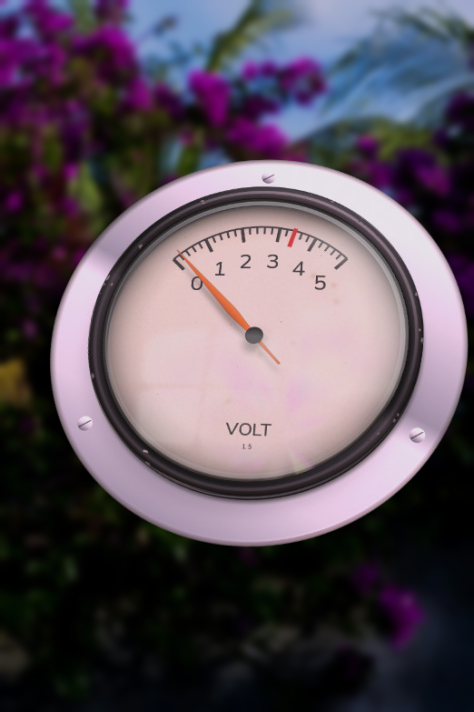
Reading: 0.2 V
